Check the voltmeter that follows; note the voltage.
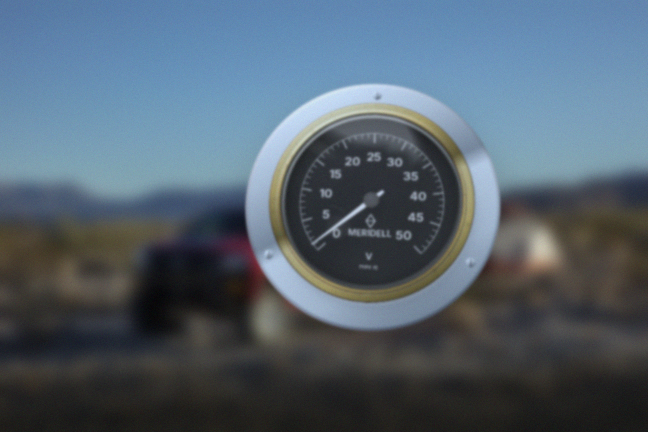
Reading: 1 V
